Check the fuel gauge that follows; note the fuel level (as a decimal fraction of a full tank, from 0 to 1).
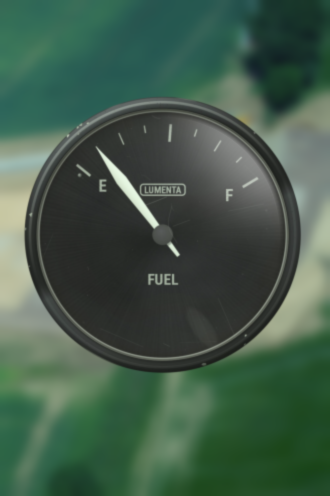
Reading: 0.125
